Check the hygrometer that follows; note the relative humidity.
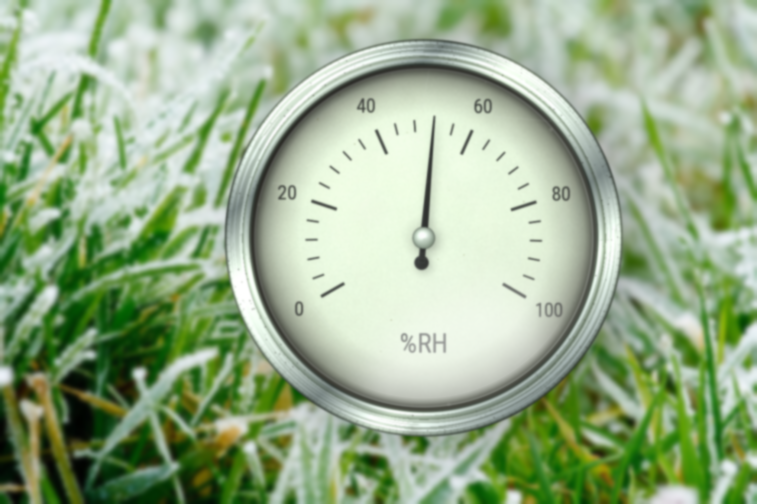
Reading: 52 %
